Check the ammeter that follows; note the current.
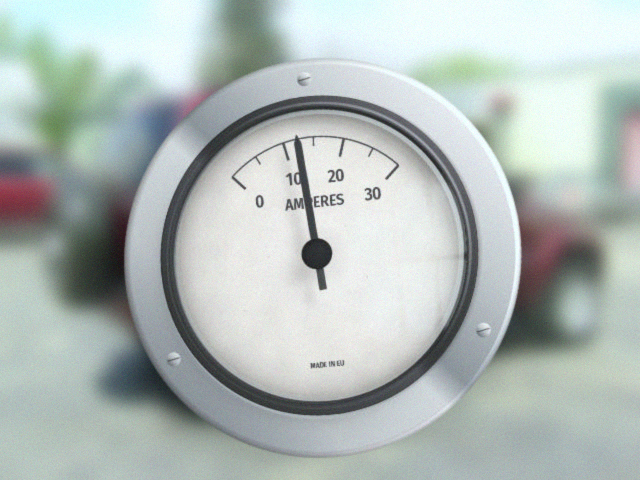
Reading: 12.5 A
